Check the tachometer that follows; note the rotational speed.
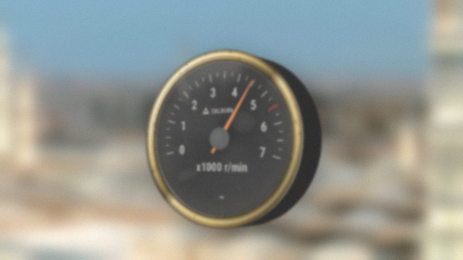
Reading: 4500 rpm
